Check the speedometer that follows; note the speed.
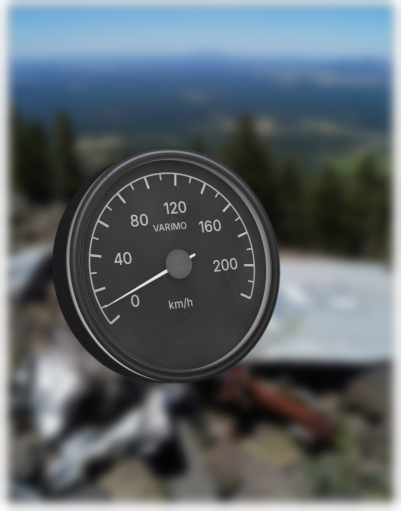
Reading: 10 km/h
